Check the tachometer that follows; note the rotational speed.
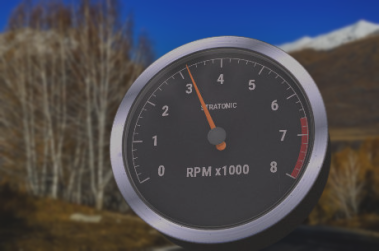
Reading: 3200 rpm
